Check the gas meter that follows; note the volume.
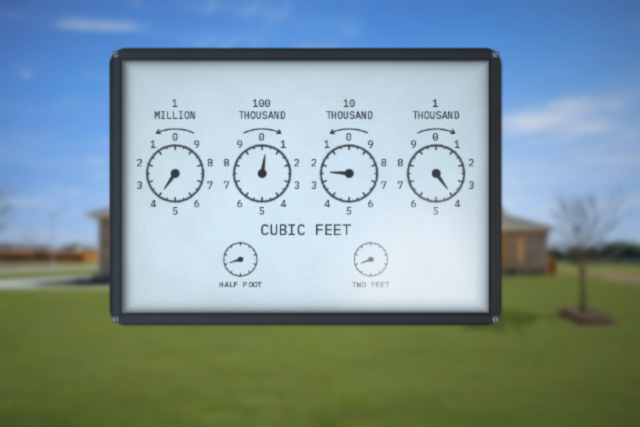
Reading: 402400 ft³
